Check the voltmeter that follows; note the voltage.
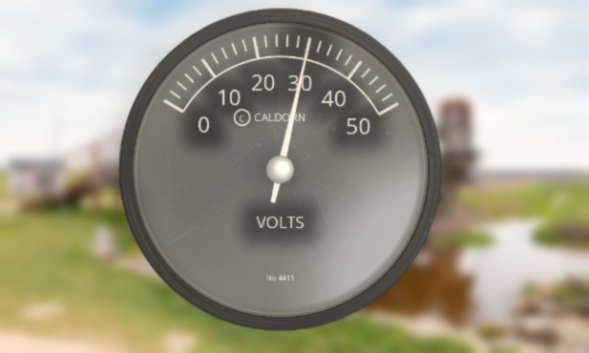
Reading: 30 V
